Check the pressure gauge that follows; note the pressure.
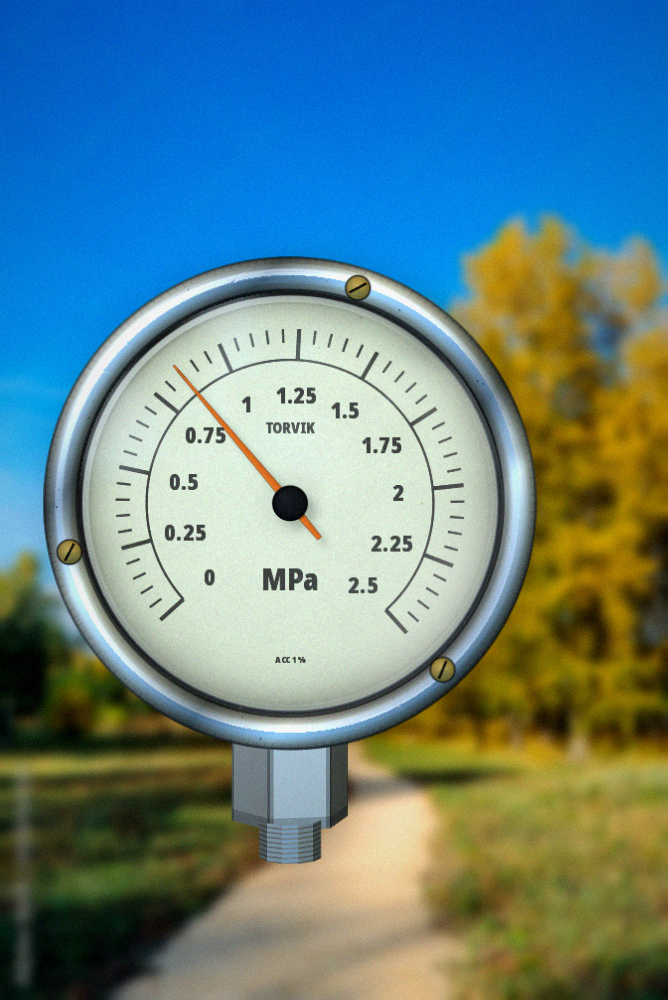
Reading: 0.85 MPa
